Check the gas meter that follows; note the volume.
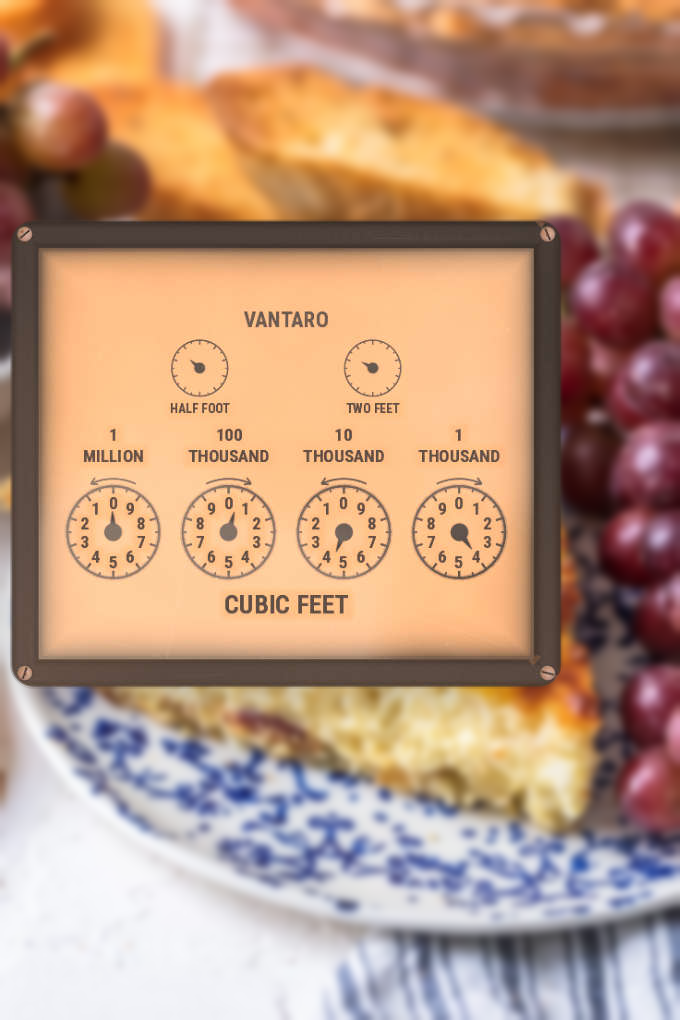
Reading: 4400 ft³
